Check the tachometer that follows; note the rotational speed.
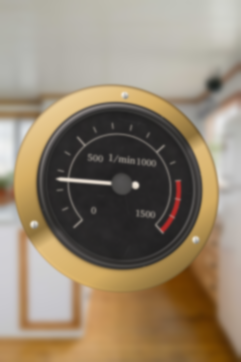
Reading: 250 rpm
